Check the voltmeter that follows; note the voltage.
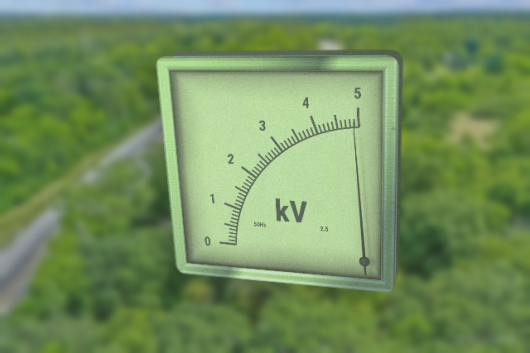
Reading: 4.9 kV
